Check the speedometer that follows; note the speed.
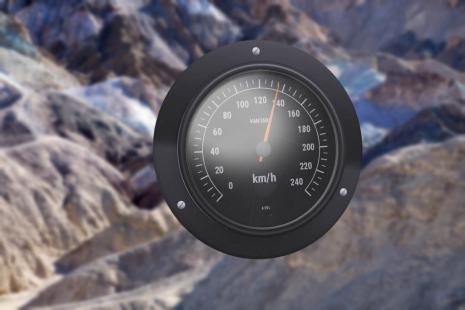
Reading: 135 km/h
